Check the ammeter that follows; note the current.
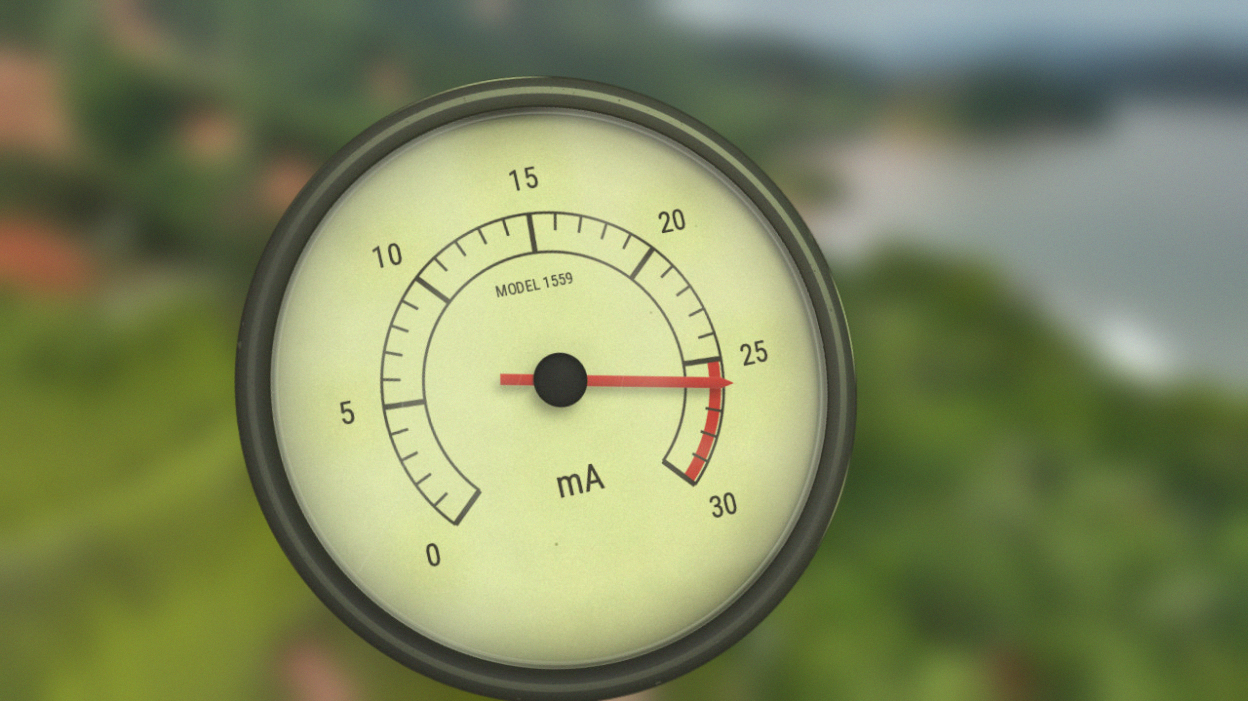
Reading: 26 mA
